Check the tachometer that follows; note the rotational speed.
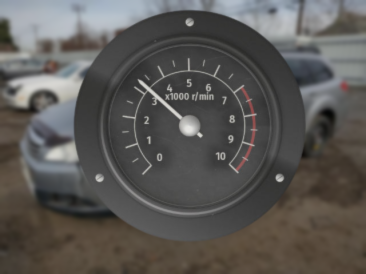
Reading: 3250 rpm
